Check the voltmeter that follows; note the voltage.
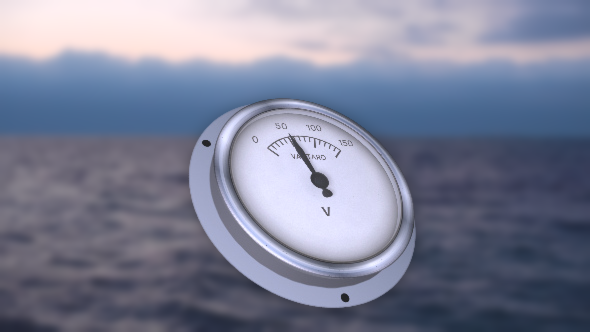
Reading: 50 V
